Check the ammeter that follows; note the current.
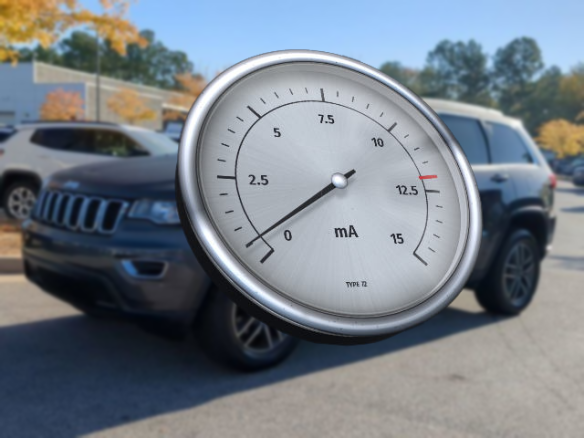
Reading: 0.5 mA
